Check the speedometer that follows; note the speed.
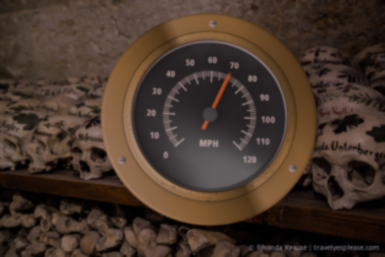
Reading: 70 mph
